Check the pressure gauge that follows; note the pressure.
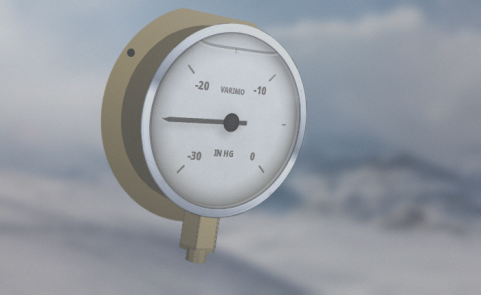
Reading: -25 inHg
